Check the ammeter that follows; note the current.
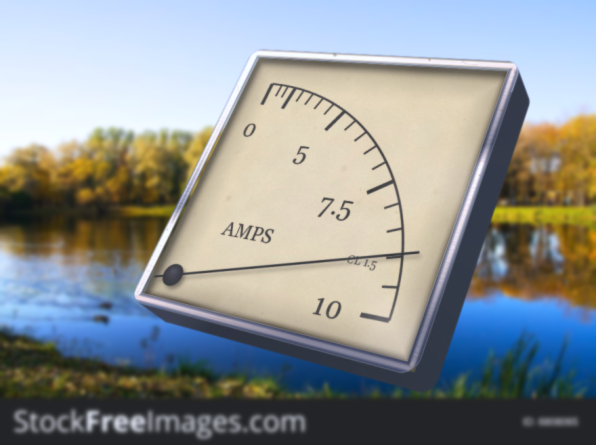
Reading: 9 A
